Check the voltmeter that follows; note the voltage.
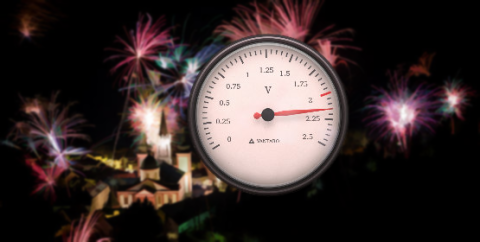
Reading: 2.15 V
